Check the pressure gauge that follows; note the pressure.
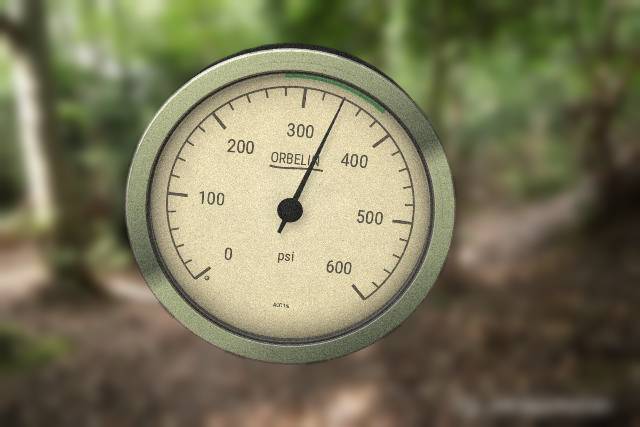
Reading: 340 psi
